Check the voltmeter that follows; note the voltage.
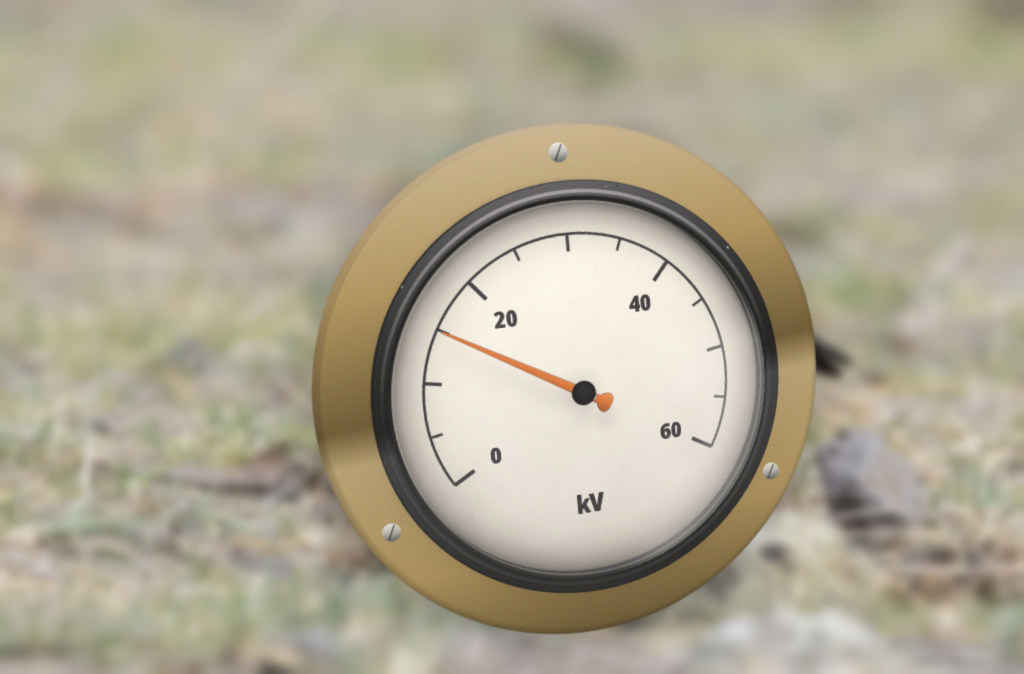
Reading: 15 kV
